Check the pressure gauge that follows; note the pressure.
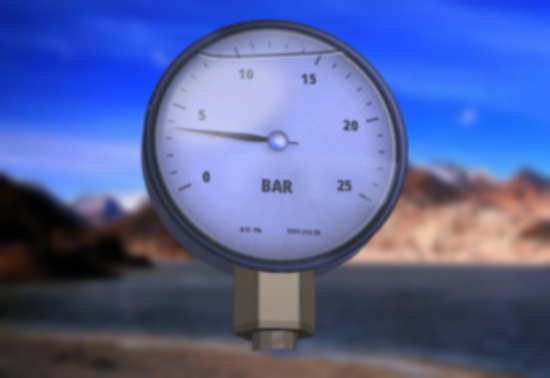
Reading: 3.5 bar
